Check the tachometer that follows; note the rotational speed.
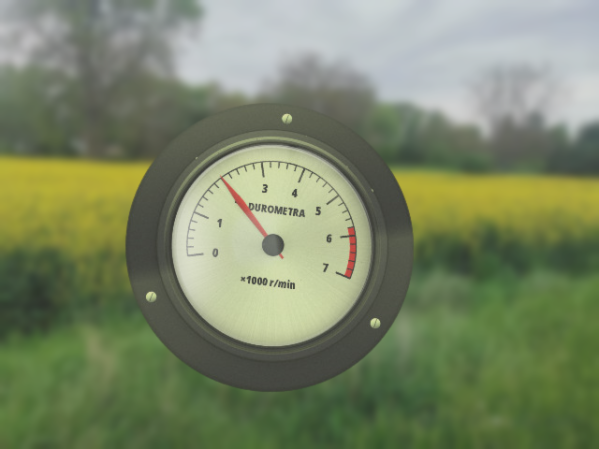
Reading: 2000 rpm
